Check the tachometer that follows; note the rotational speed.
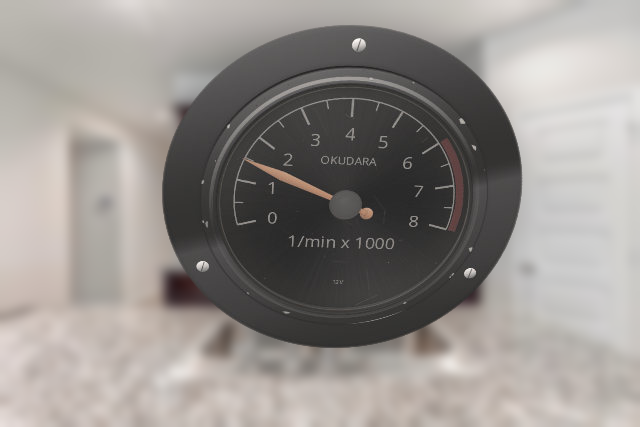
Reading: 1500 rpm
